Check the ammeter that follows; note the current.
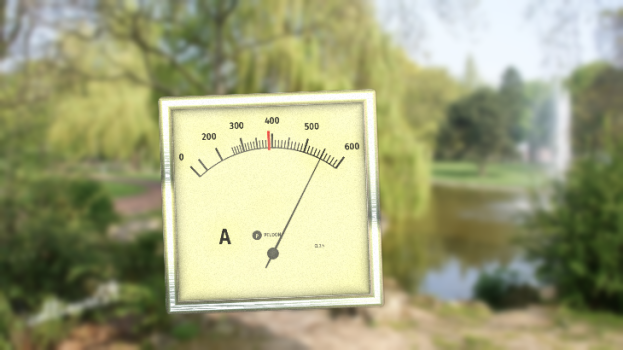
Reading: 550 A
